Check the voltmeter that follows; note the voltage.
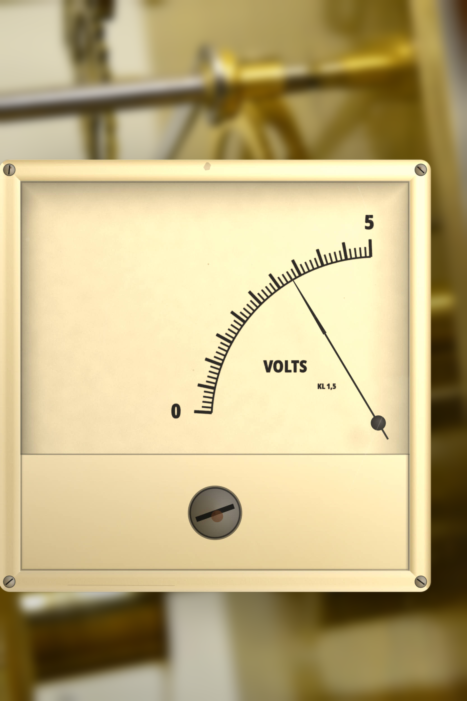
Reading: 3.3 V
